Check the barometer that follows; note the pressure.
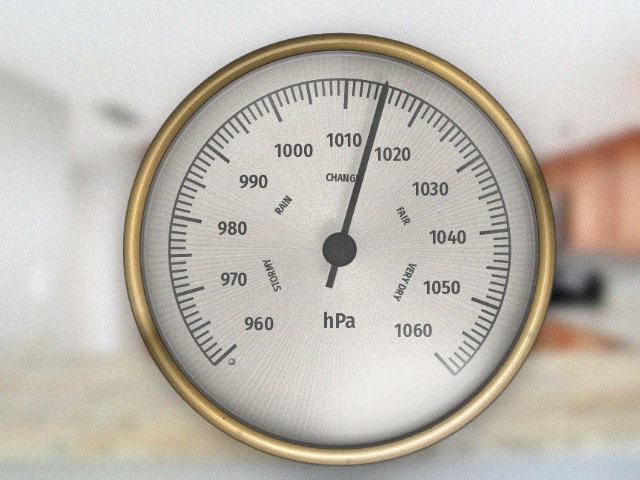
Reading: 1015 hPa
